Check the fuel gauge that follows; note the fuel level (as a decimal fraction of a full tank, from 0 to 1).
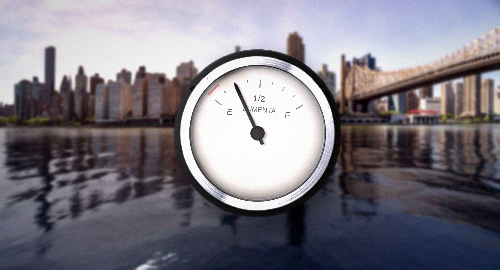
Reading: 0.25
